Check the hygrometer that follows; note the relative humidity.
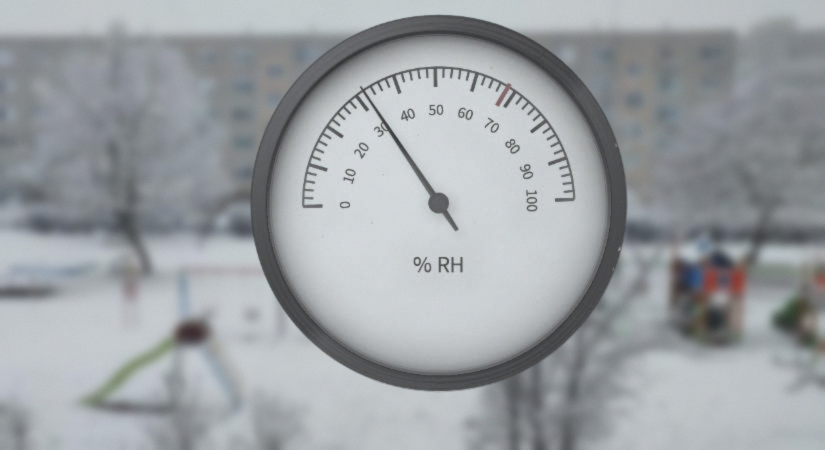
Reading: 32 %
